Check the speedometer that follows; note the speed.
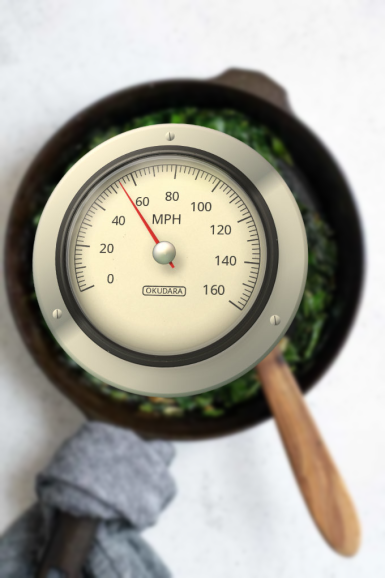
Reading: 54 mph
